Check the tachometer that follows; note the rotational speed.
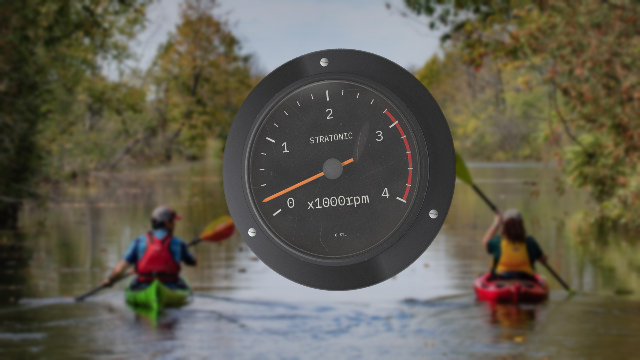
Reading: 200 rpm
